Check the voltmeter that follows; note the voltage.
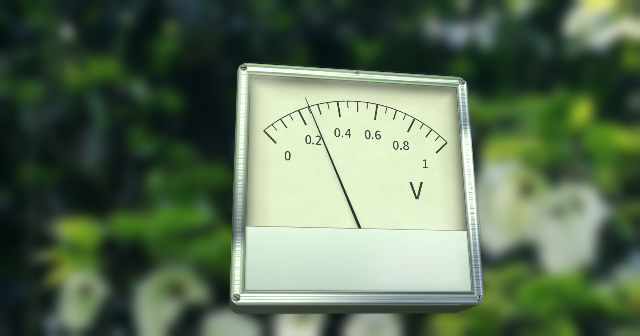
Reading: 0.25 V
